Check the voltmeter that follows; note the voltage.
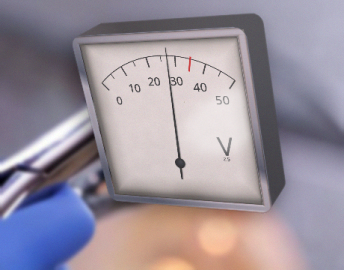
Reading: 27.5 V
